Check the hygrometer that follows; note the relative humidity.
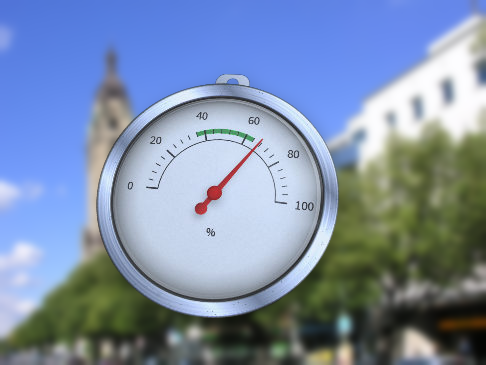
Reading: 68 %
